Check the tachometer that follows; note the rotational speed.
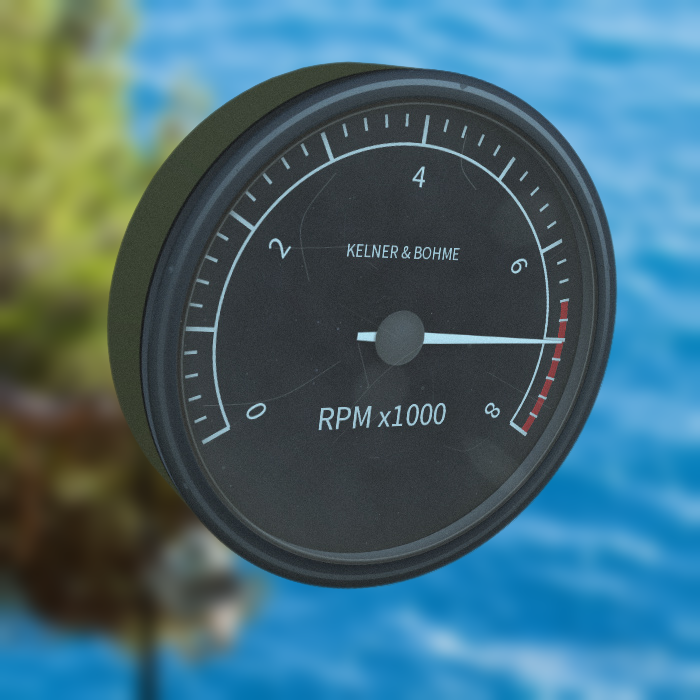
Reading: 7000 rpm
